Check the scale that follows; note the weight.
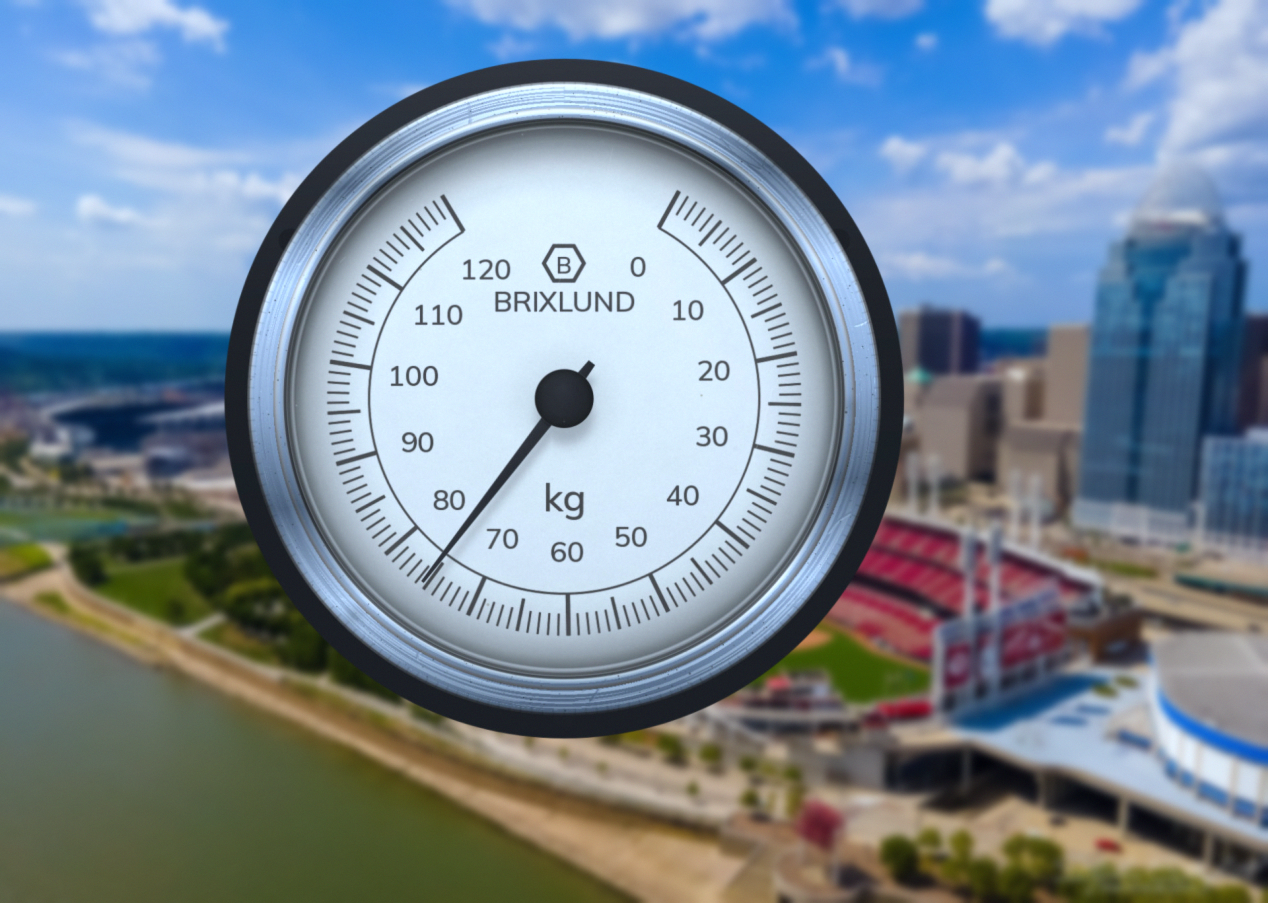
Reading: 75.5 kg
